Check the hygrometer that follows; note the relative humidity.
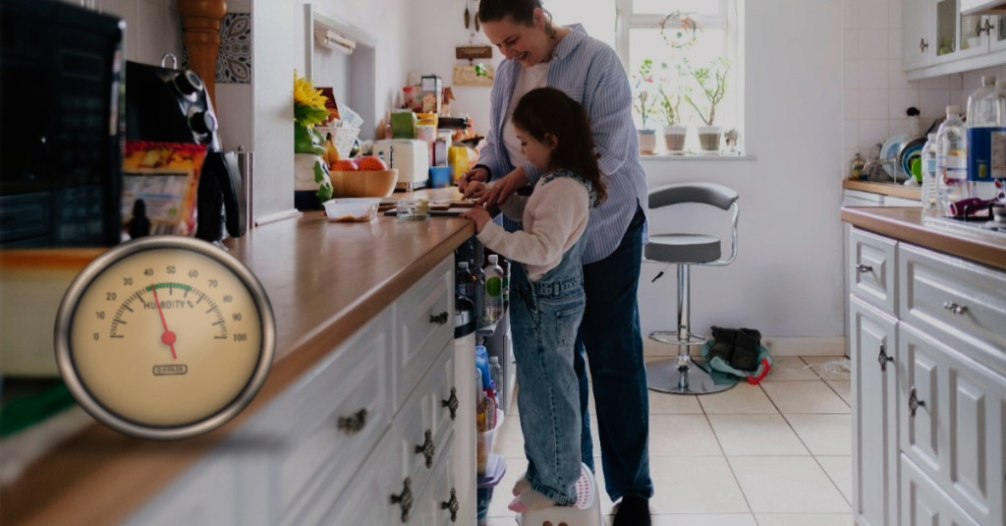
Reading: 40 %
